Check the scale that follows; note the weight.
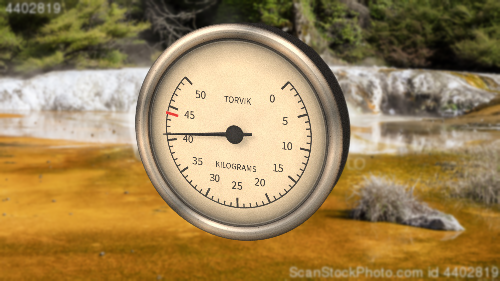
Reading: 41 kg
